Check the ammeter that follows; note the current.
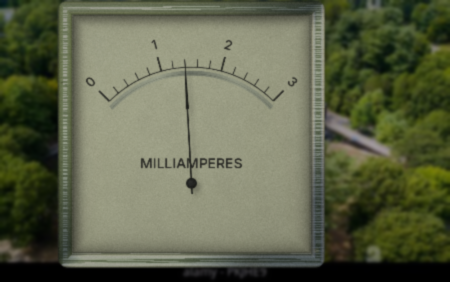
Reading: 1.4 mA
